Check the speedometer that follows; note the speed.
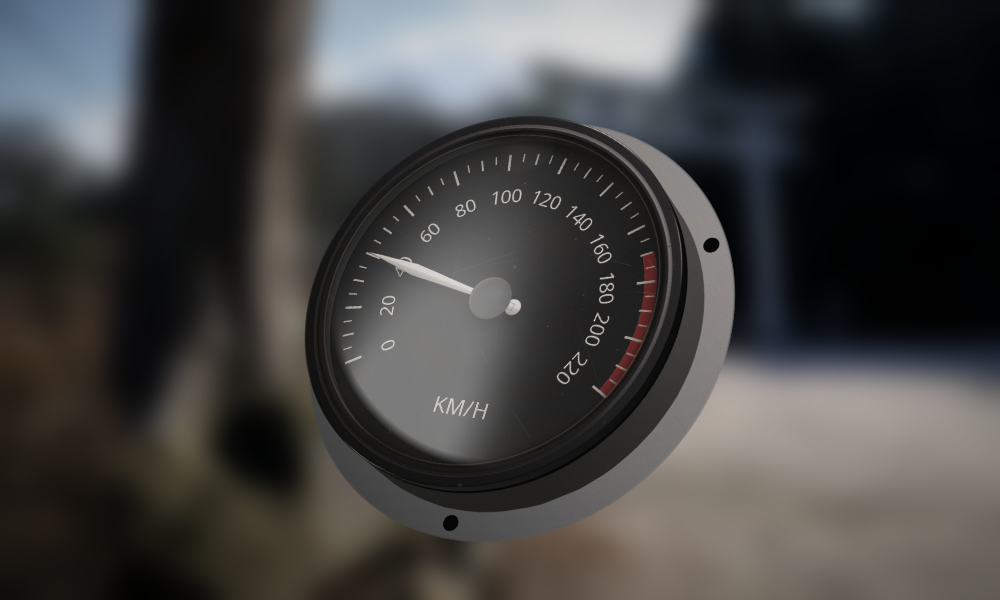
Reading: 40 km/h
